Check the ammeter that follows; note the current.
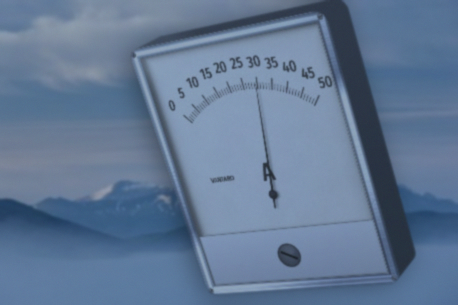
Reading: 30 A
